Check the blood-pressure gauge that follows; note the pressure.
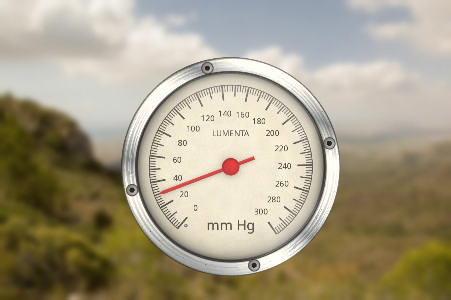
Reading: 30 mmHg
